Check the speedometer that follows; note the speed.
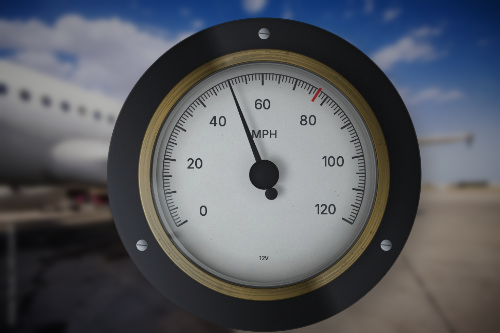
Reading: 50 mph
